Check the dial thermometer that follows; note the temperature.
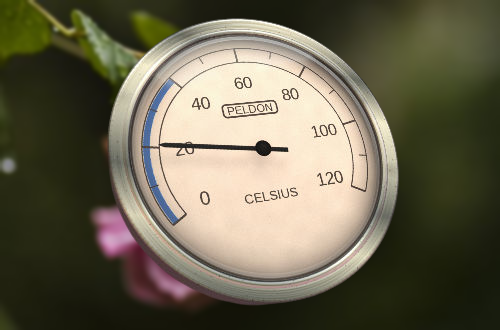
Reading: 20 °C
